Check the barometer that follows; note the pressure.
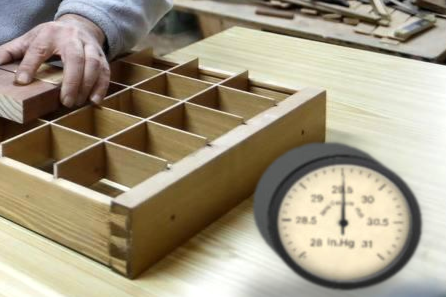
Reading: 29.5 inHg
